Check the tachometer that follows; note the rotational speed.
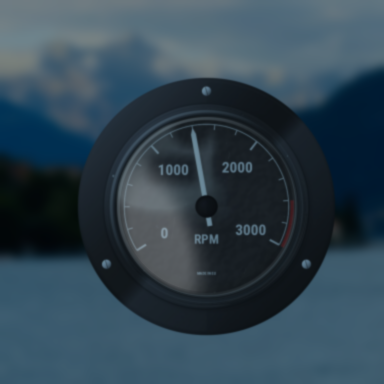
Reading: 1400 rpm
